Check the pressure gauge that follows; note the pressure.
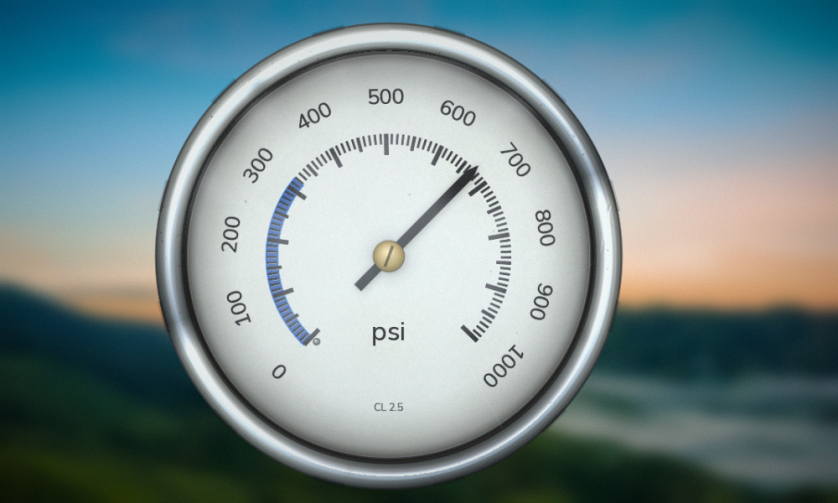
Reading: 670 psi
